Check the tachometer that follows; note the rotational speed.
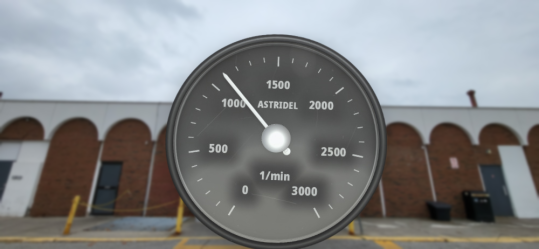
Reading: 1100 rpm
